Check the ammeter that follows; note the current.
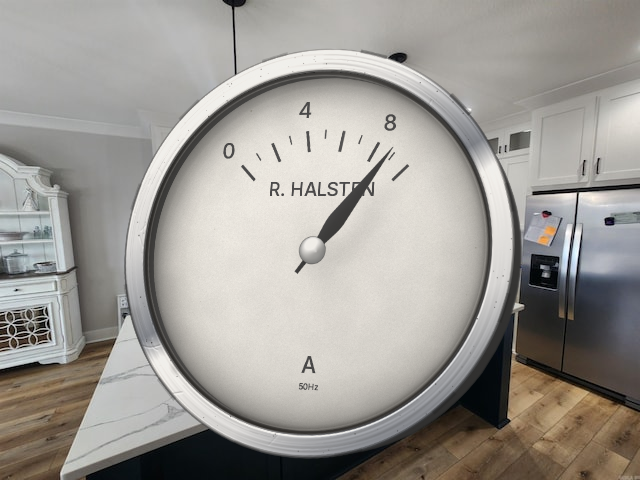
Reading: 9 A
